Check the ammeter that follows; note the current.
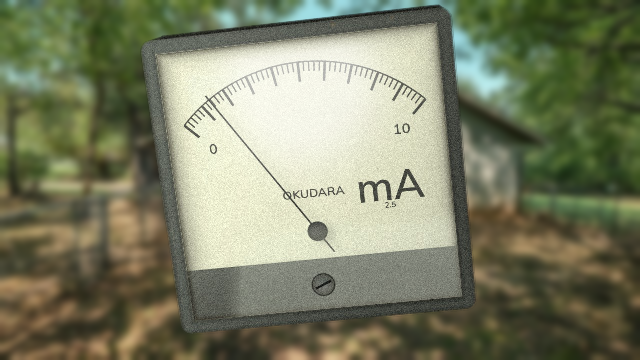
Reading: 1.4 mA
